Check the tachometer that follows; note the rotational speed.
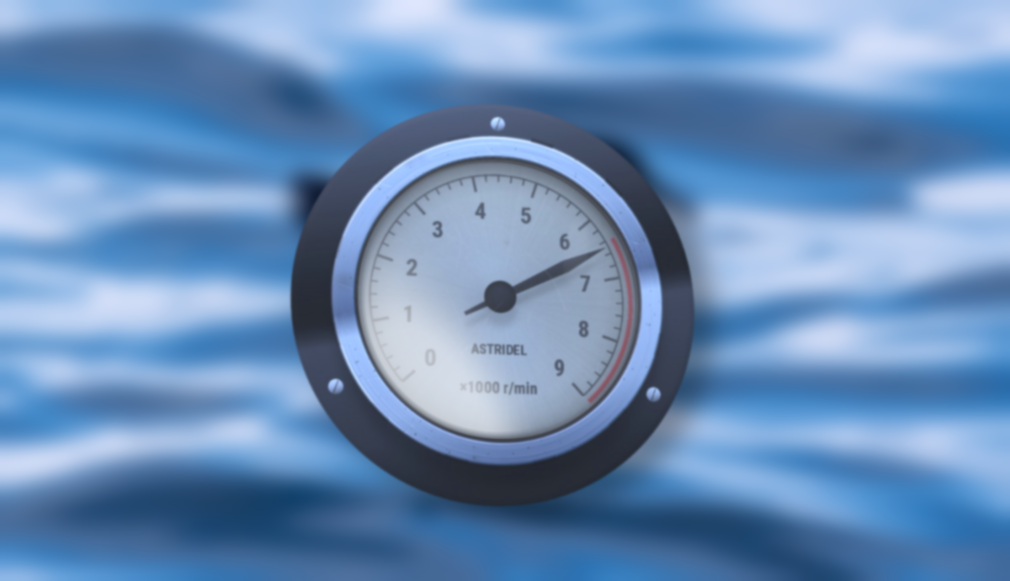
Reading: 6500 rpm
